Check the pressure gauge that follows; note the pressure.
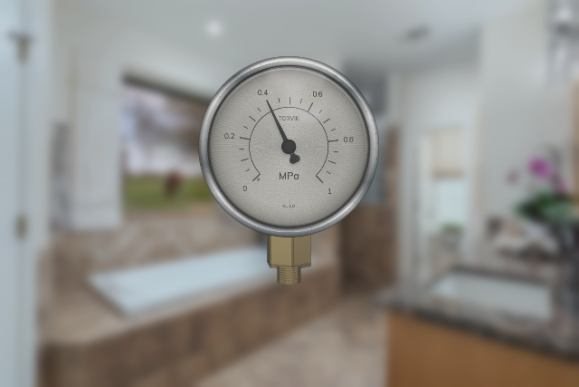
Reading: 0.4 MPa
